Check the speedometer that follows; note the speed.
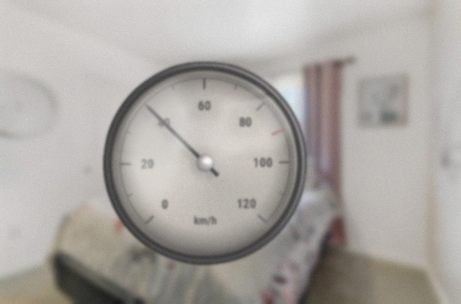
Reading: 40 km/h
